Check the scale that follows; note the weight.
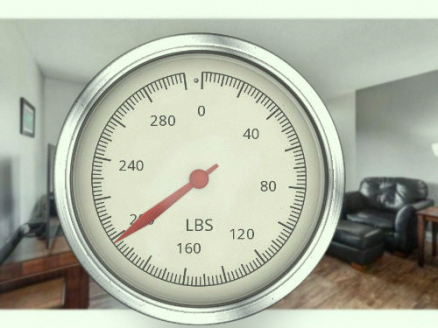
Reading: 198 lb
